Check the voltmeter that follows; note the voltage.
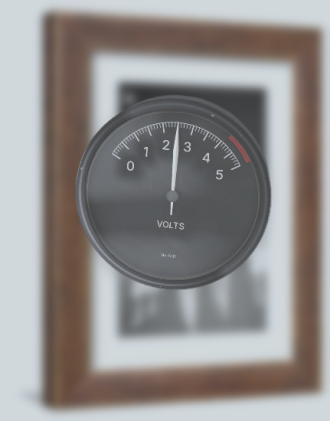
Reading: 2.5 V
